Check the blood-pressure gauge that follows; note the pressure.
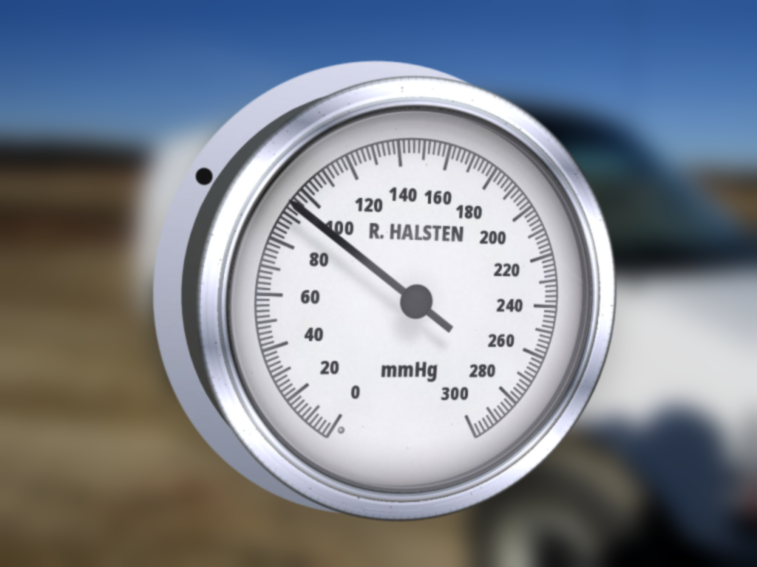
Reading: 94 mmHg
